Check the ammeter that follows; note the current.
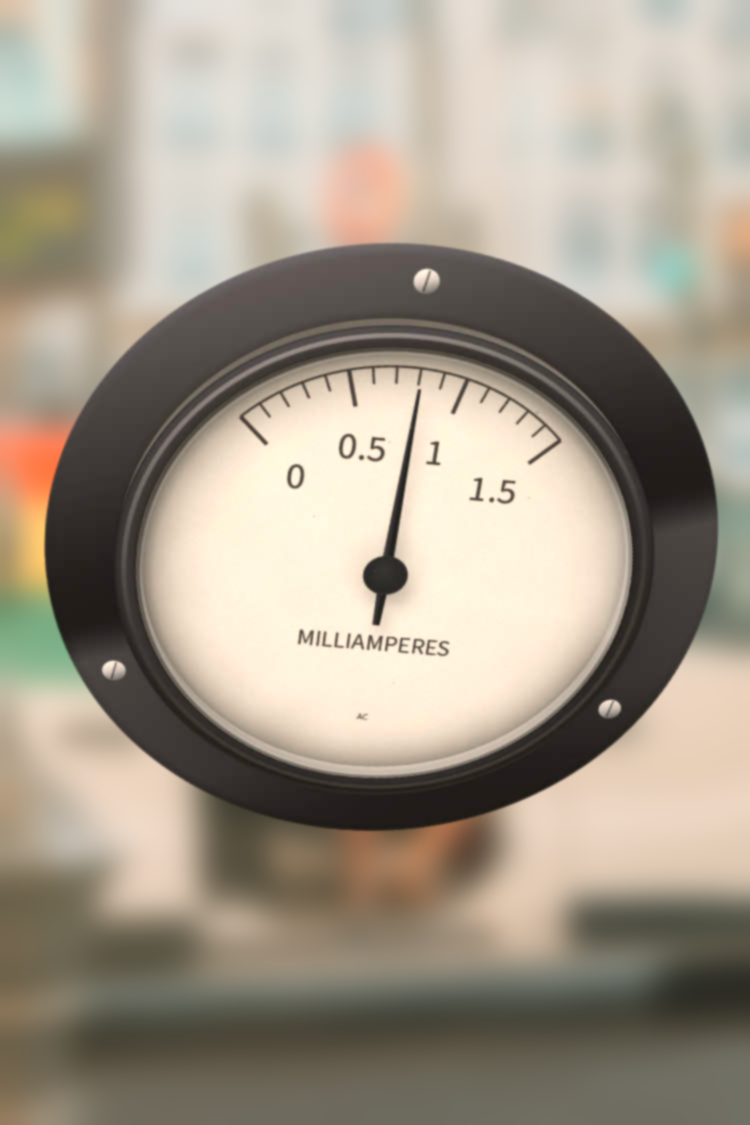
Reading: 0.8 mA
